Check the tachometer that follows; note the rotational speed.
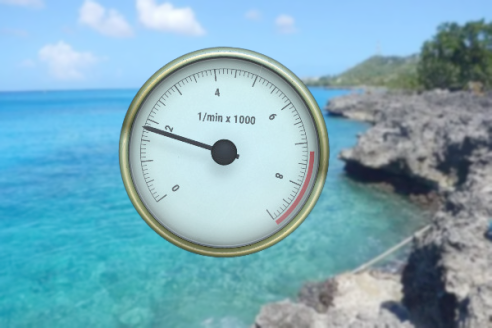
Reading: 1800 rpm
